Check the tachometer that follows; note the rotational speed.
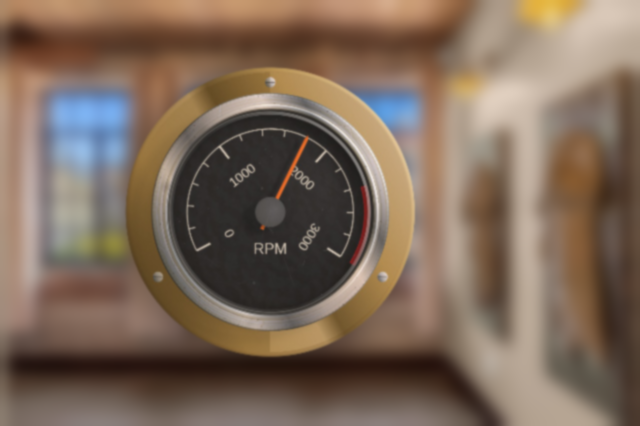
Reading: 1800 rpm
